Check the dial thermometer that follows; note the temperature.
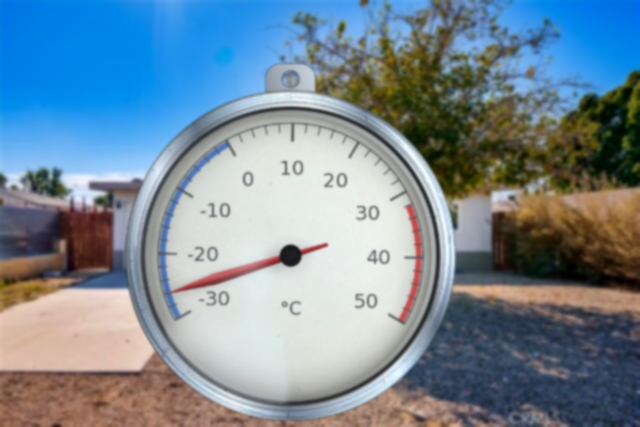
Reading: -26 °C
